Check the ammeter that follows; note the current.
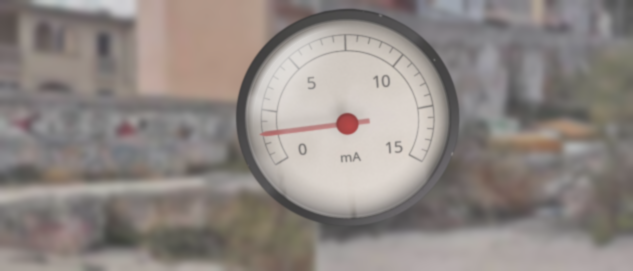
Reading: 1.5 mA
